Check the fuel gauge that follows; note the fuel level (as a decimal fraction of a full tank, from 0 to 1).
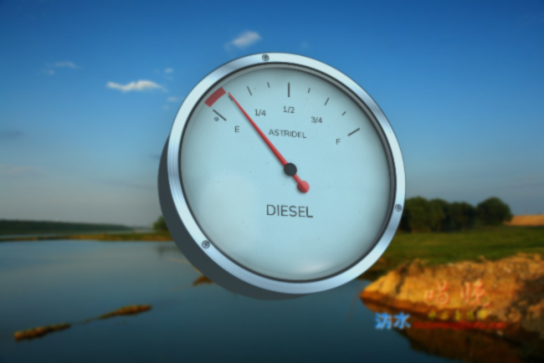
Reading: 0.125
